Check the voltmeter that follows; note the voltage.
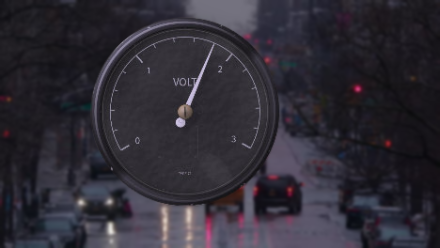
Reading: 1.8 V
